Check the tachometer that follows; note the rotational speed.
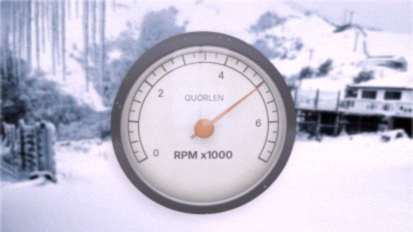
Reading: 5000 rpm
